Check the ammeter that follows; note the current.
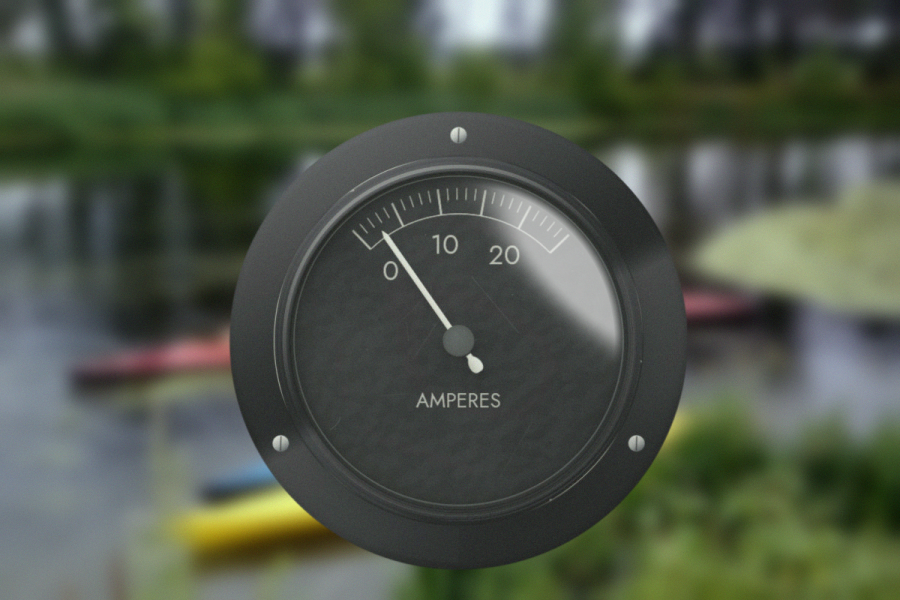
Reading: 2.5 A
